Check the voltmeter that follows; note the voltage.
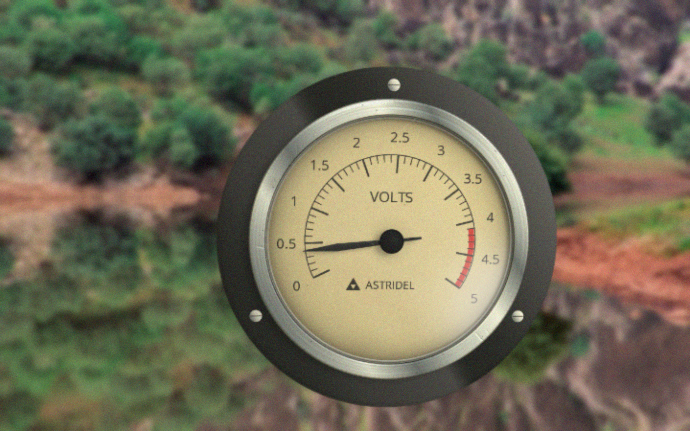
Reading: 0.4 V
